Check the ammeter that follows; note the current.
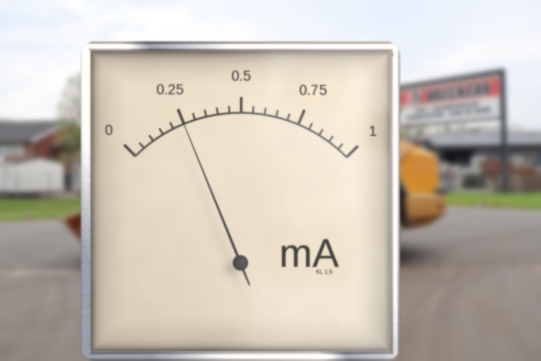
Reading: 0.25 mA
